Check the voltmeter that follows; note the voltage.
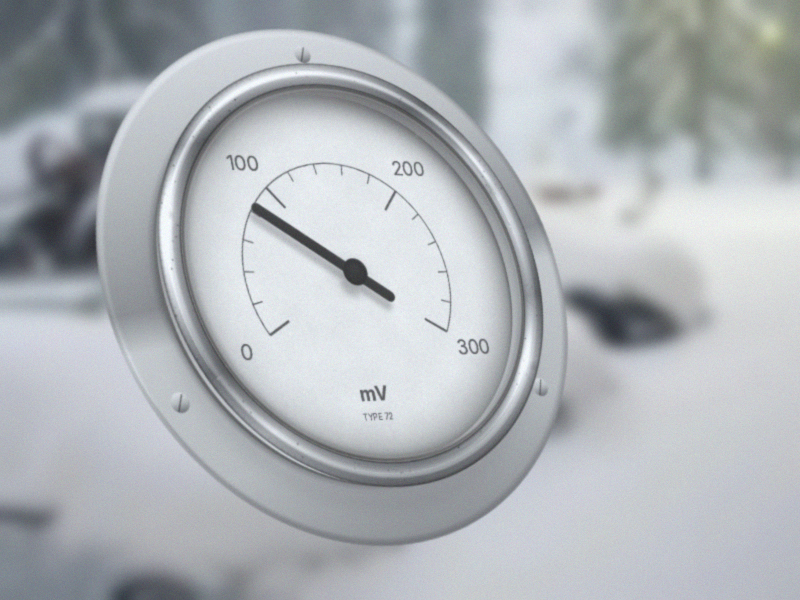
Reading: 80 mV
